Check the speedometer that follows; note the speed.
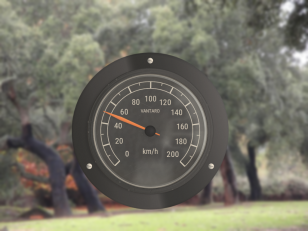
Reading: 50 km/h
